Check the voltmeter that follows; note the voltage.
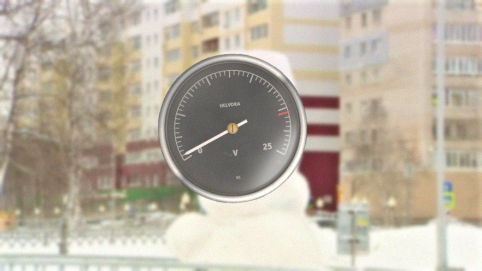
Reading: 0.5 V
